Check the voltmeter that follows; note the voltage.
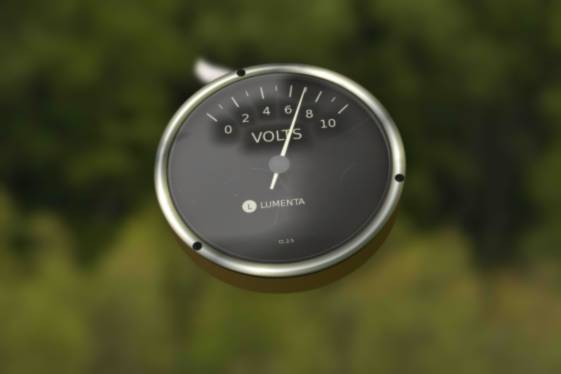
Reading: 7 V
